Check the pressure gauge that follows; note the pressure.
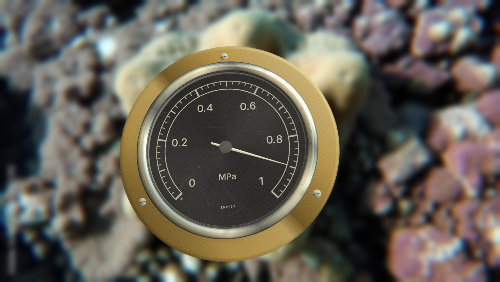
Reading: 0.9 MPa
